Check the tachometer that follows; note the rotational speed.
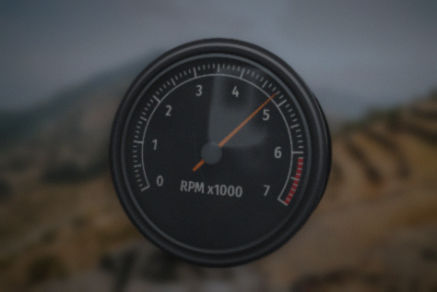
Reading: 4800 rpm
